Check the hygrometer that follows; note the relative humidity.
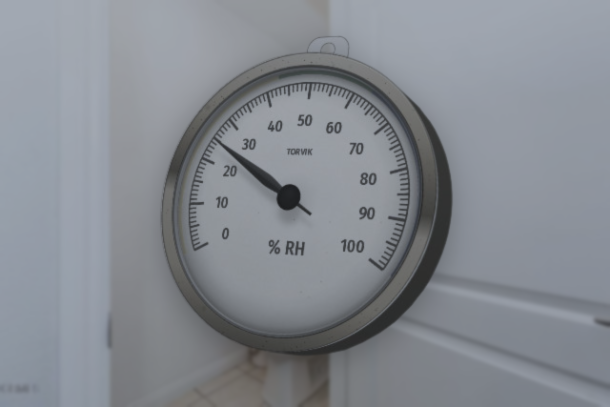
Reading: 25 %
